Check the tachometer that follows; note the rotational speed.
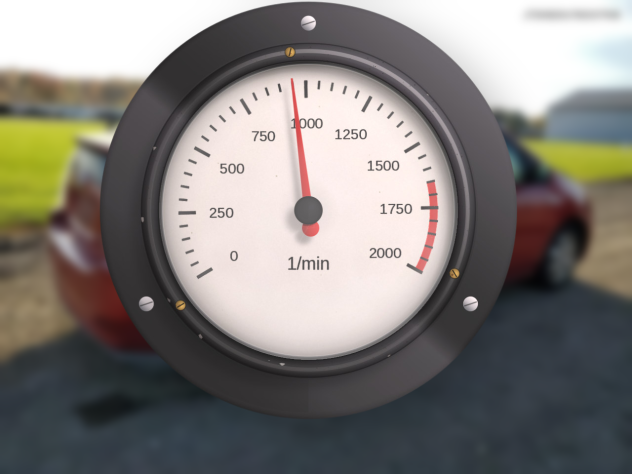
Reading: 950 rpm
